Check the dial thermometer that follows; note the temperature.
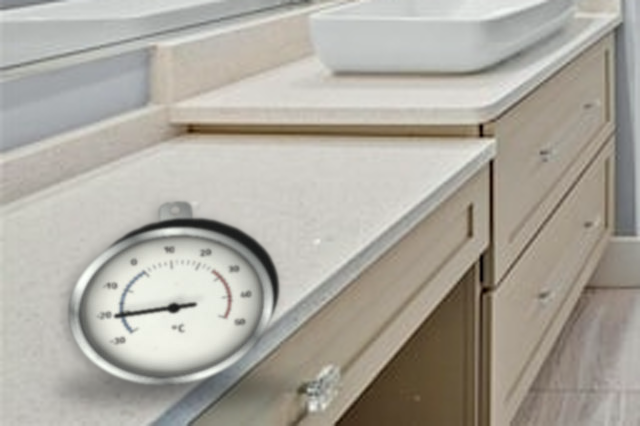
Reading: -20 °C
